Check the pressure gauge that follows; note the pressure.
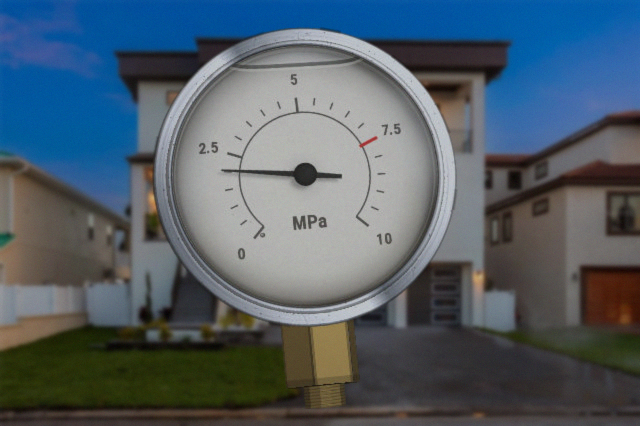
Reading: 2 MPa
